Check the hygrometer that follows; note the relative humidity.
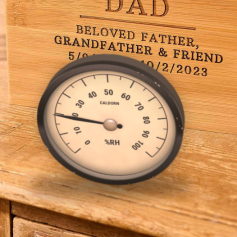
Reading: 20 %
